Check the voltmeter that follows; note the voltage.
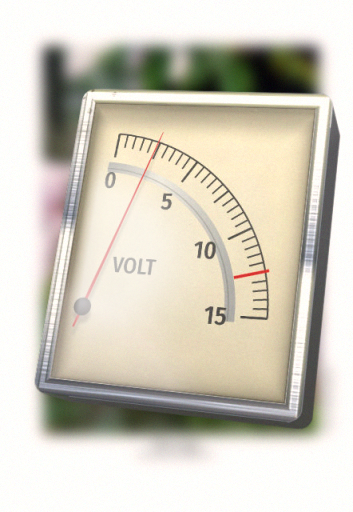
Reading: 2.5 V
